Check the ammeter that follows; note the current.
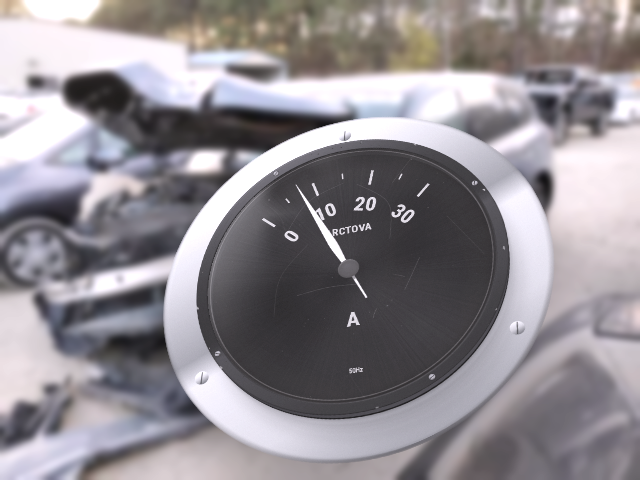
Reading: 7.5 A
